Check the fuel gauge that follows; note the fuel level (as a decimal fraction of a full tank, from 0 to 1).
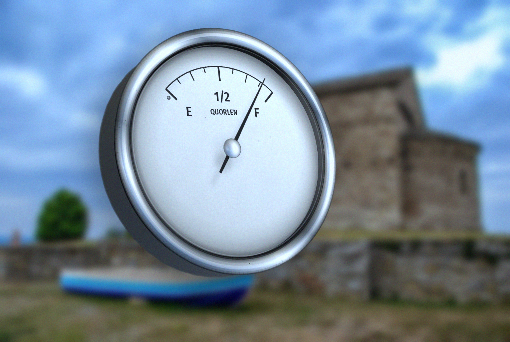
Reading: 0.875
